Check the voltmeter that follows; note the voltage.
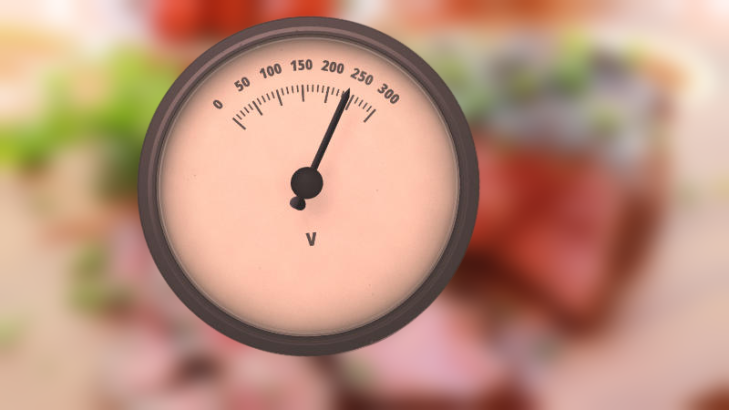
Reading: 240 V
